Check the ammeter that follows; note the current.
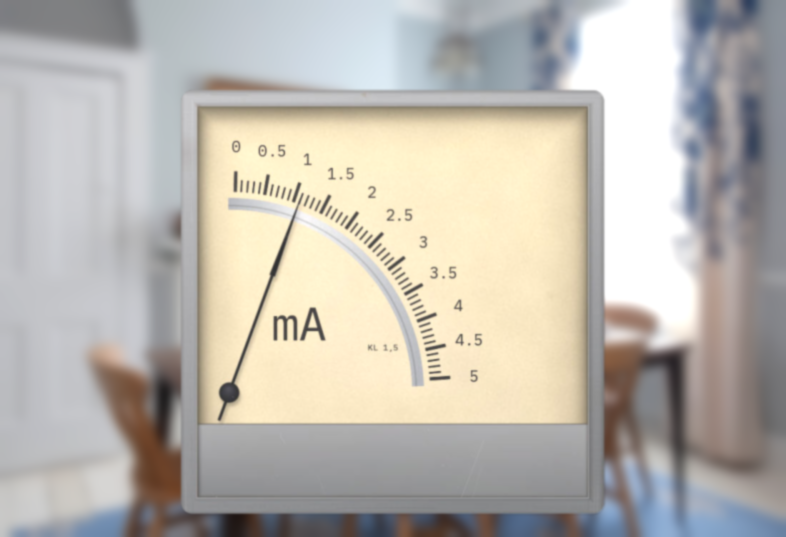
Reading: 1.1 mA
